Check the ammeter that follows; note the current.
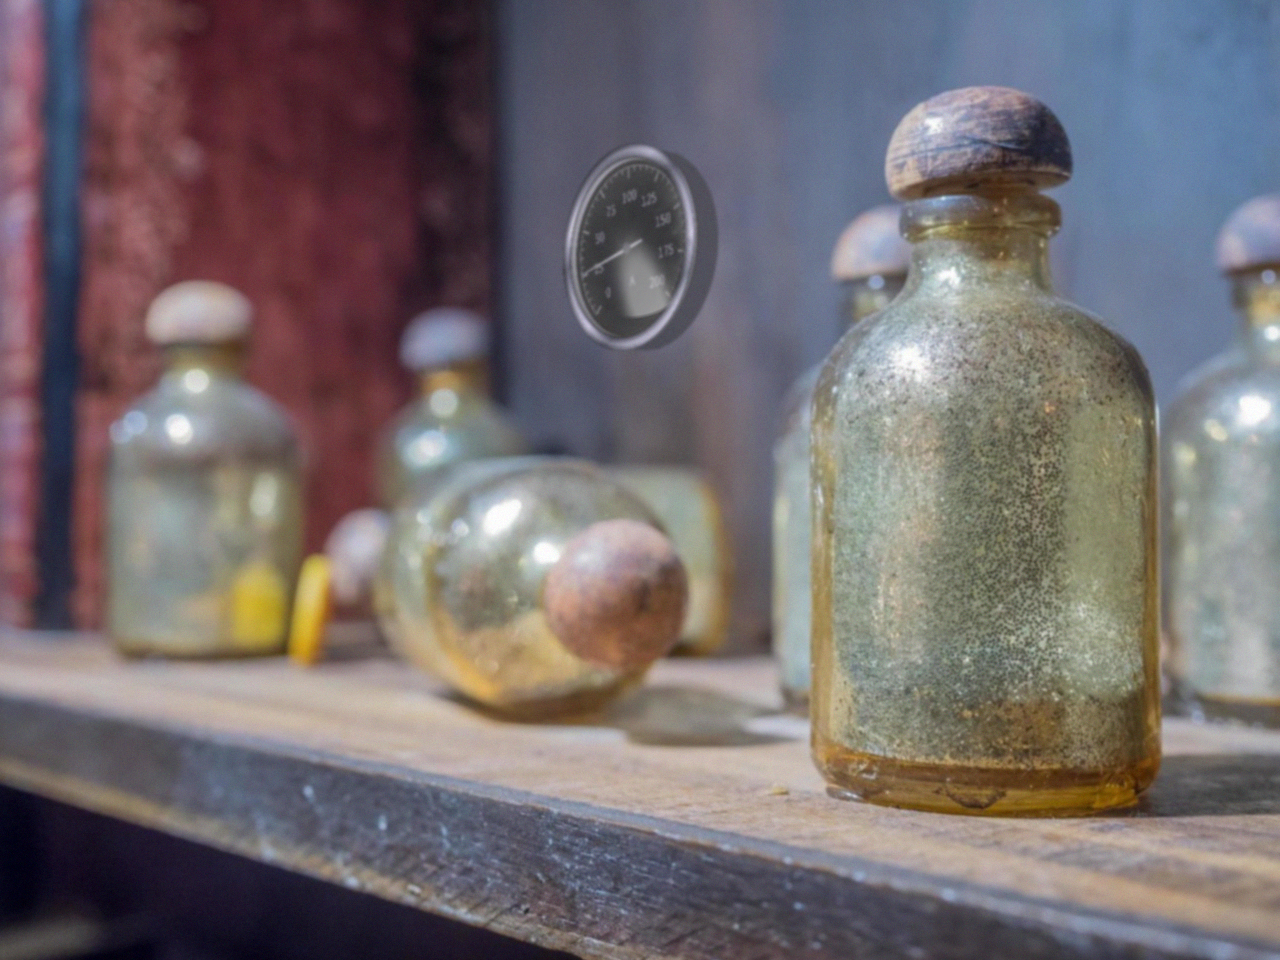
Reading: 25 A
